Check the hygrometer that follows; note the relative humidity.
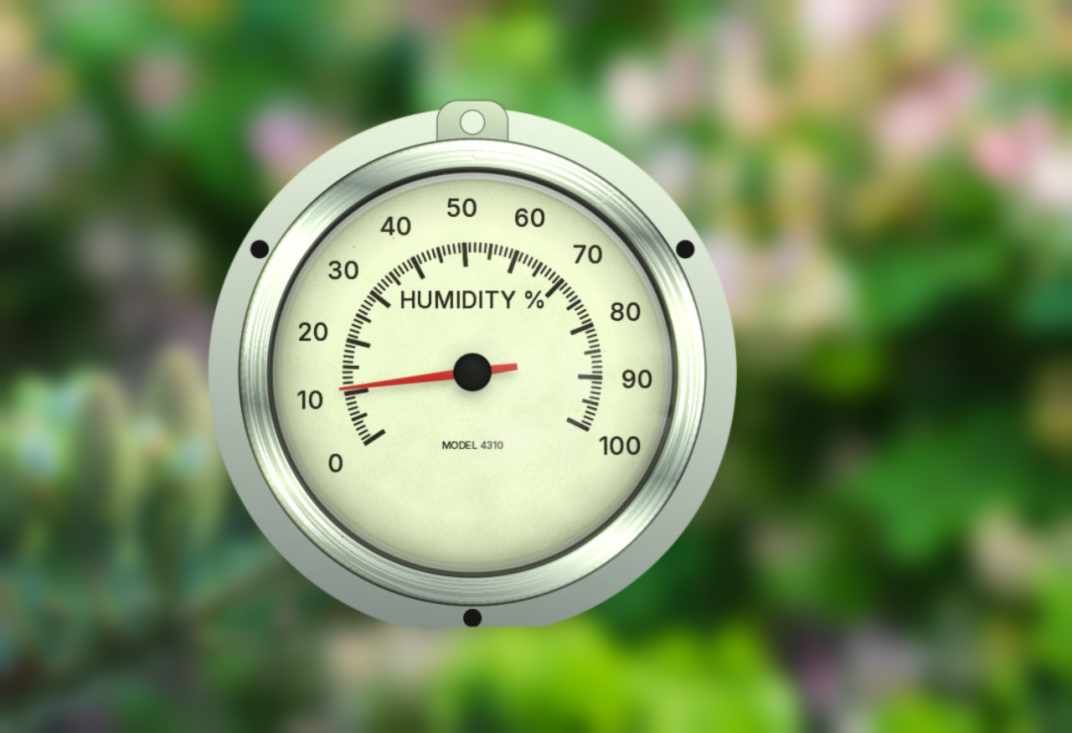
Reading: 11 %
